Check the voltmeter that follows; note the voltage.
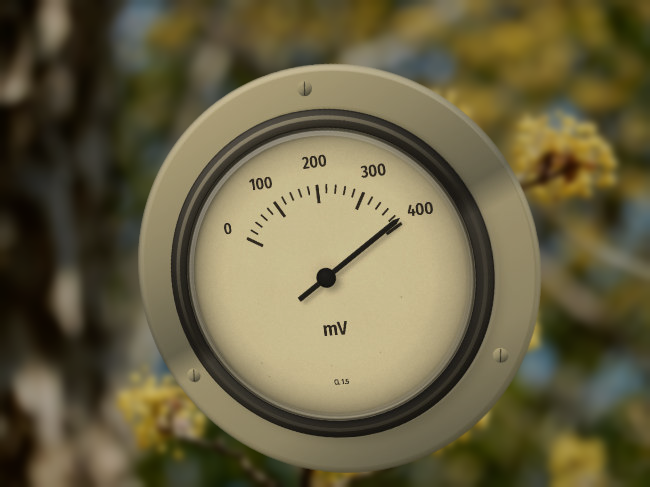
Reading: 390 mV
